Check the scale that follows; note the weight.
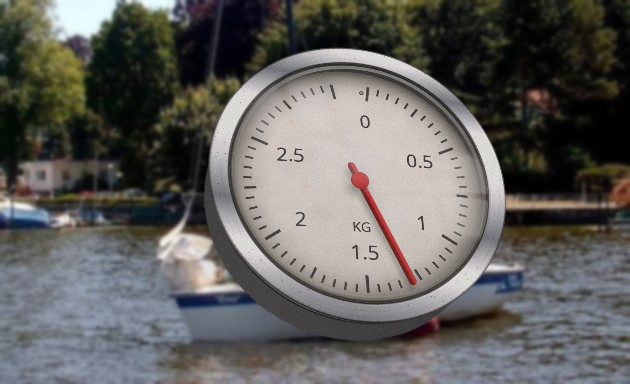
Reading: 1.3 kg
